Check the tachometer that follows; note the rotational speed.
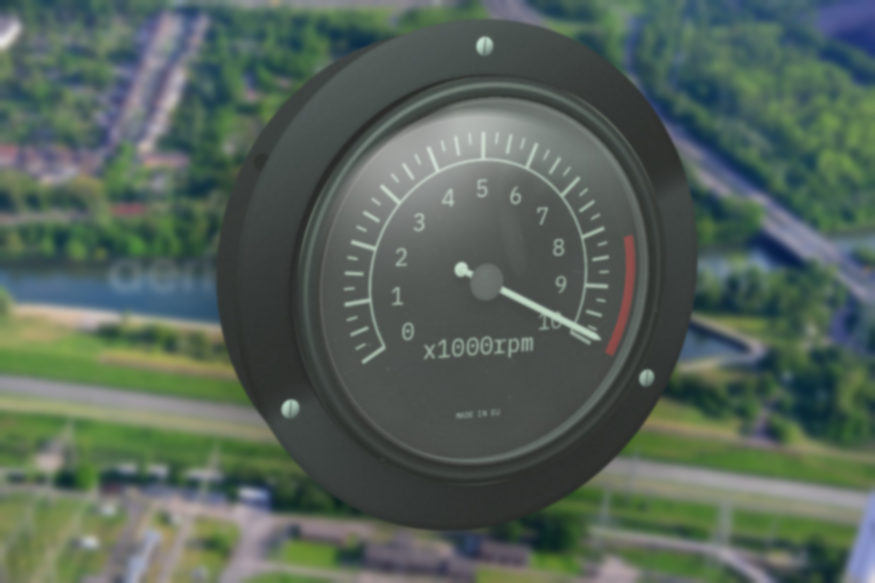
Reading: 9875 rpm
